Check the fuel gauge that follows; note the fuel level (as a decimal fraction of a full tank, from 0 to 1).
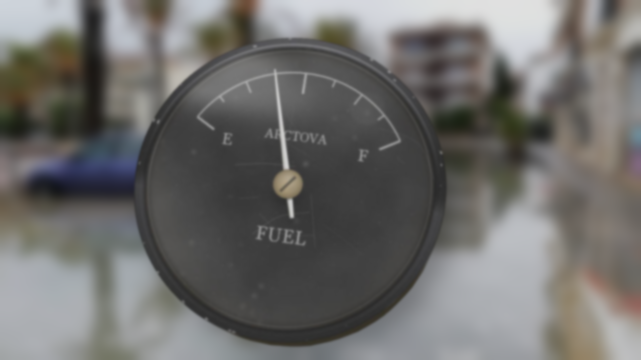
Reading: 0.375
